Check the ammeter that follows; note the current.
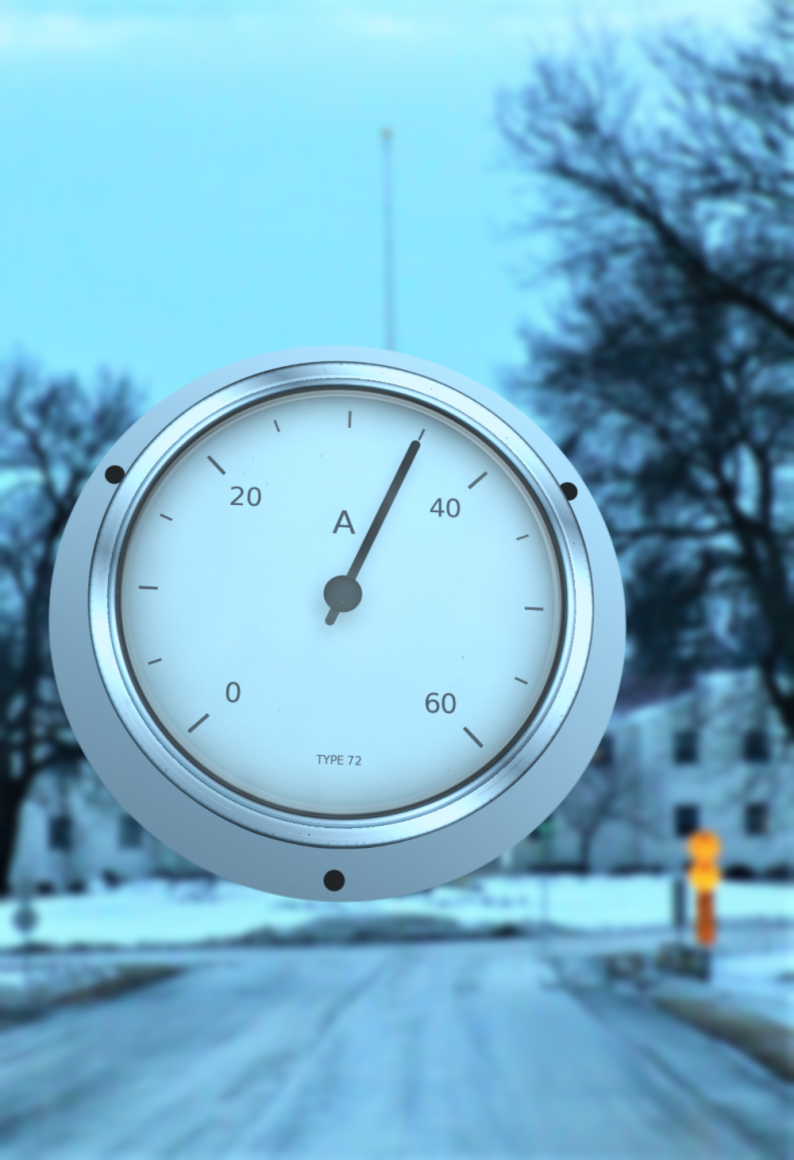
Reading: 35 A
